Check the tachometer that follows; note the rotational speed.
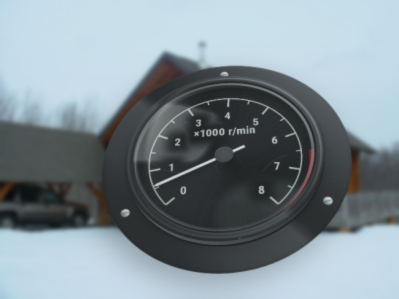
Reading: 500 rpm
